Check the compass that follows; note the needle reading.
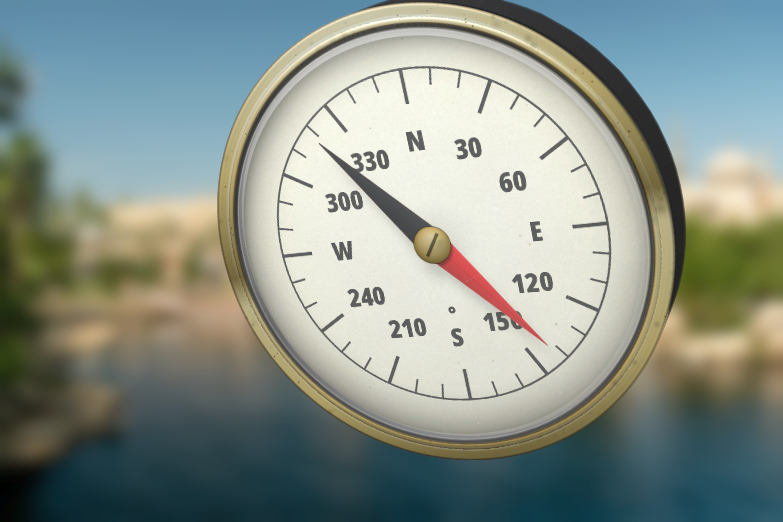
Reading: 140 °
